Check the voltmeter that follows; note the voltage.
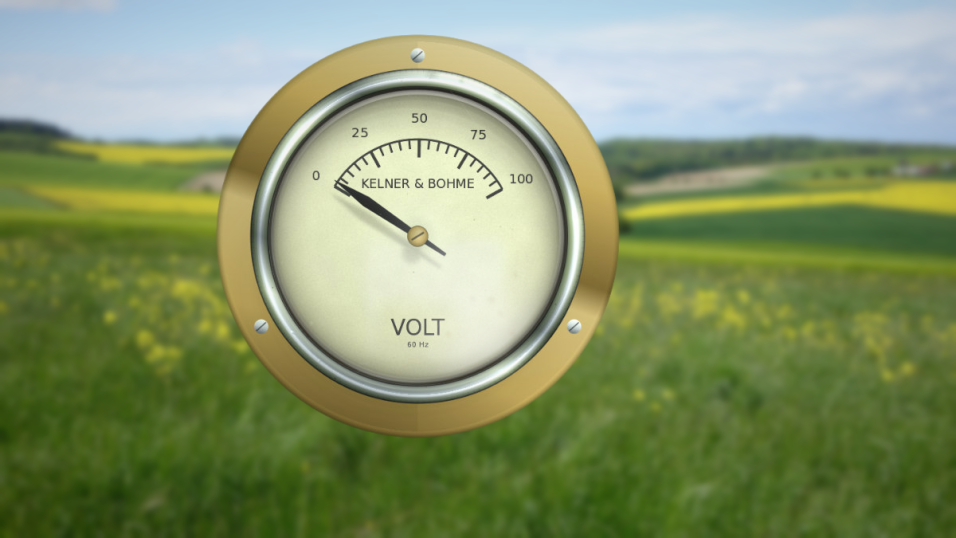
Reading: 2.5 V
